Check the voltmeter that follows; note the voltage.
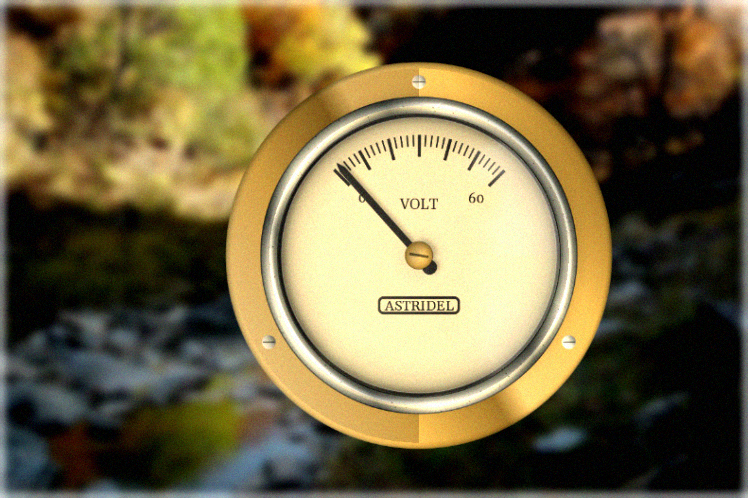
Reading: 2 V
